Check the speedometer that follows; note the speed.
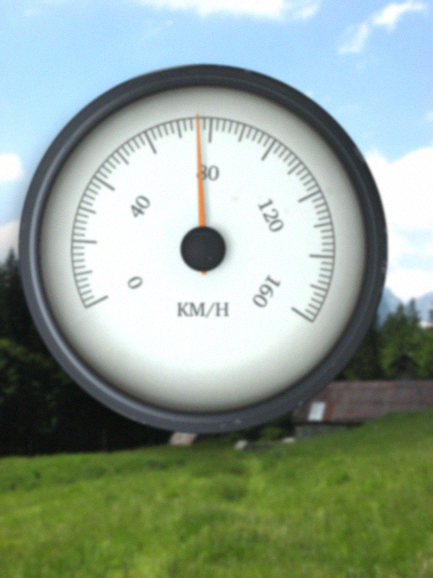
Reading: 76 km/h
